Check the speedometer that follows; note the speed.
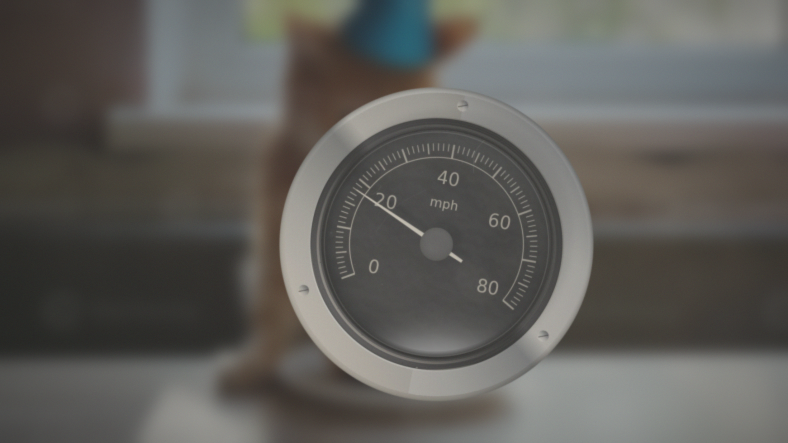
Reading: 18 mph
